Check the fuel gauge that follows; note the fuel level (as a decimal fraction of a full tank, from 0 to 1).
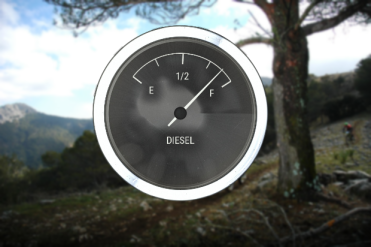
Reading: 0.875
